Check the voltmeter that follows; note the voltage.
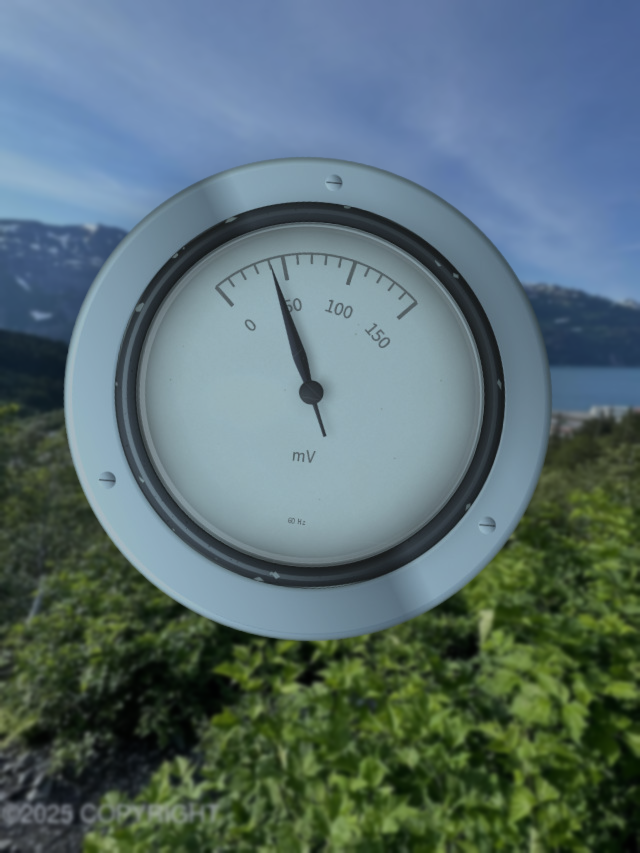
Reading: 40 mV
